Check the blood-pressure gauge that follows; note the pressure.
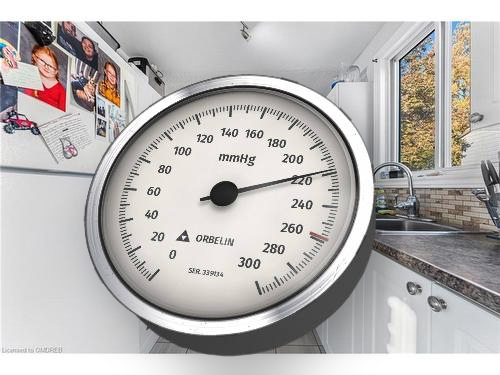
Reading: 220 mmHg
